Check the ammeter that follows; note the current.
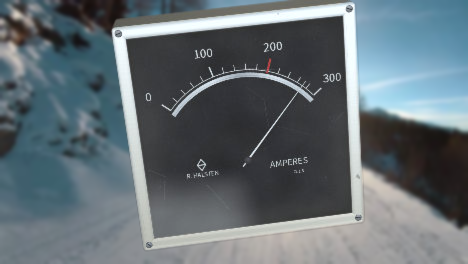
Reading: 270 A
